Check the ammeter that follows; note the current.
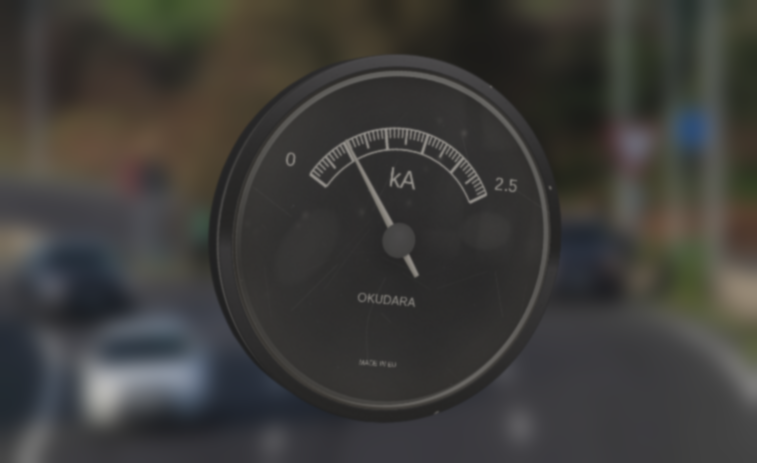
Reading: 0.5 kA
